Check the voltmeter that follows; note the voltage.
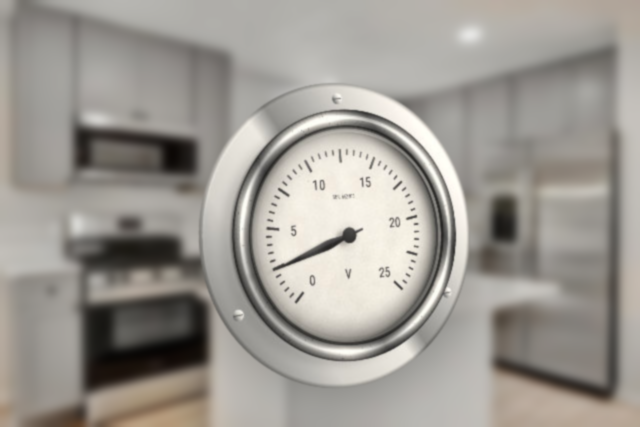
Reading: 2.5 V
